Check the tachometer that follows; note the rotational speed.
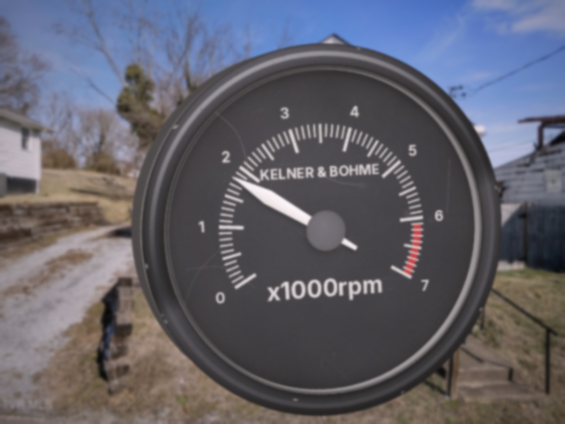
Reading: 1800 rpm
